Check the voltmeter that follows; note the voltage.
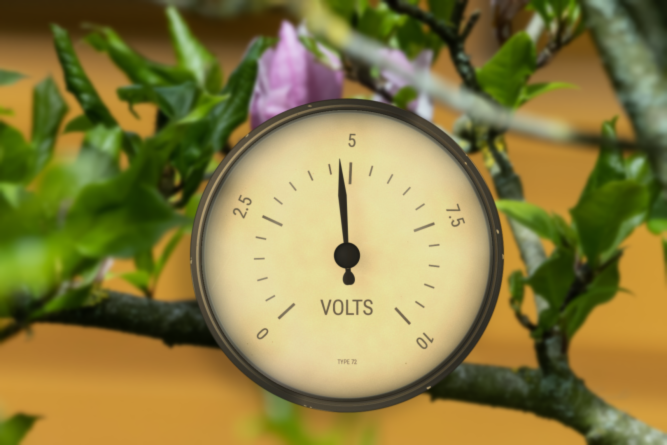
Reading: 4.75 V
